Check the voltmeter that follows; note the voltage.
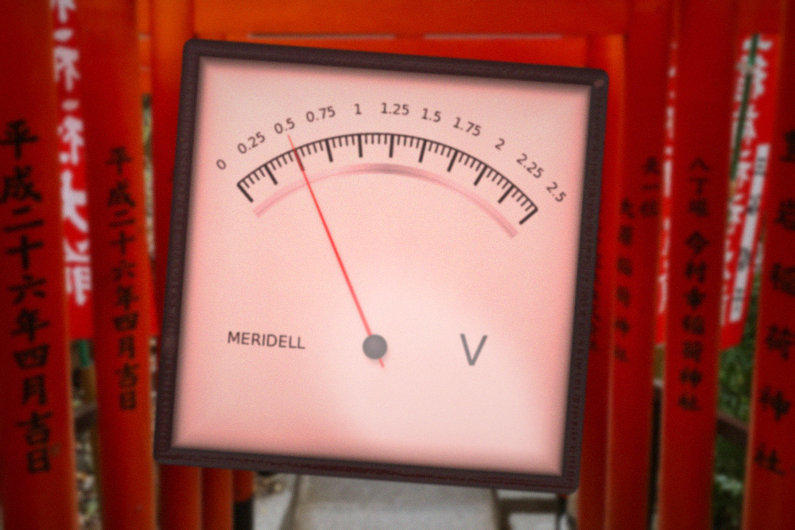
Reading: 0.5 V
